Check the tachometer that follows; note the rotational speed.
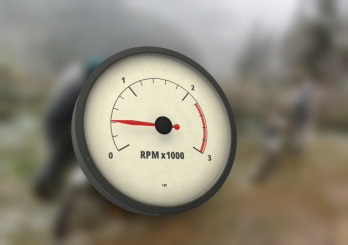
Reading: 400 rpm
